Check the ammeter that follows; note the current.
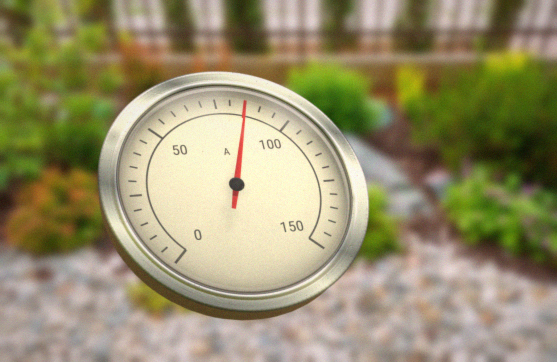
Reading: 85 A
